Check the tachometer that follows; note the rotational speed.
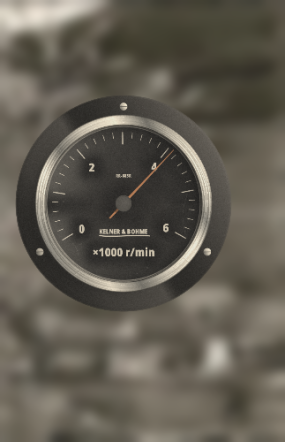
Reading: 4100 rpm
